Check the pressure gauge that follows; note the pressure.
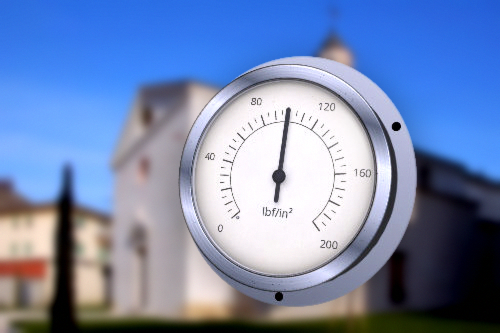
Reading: 100 psi
